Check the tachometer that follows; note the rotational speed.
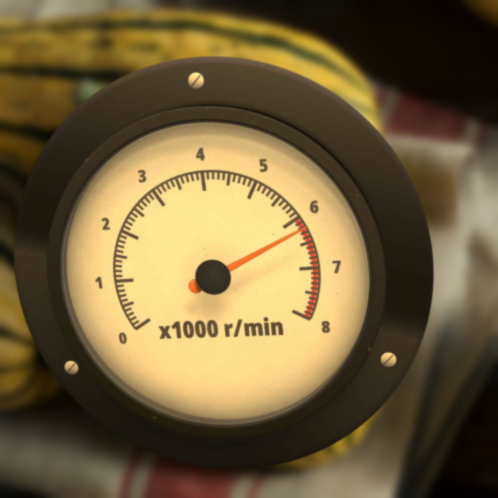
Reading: 6200 rpm
